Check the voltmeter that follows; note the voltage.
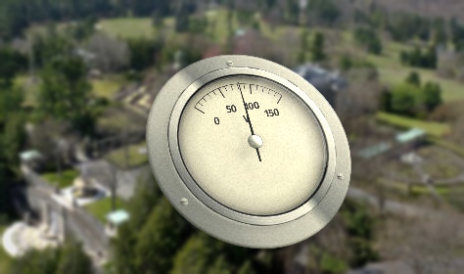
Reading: 80 V
